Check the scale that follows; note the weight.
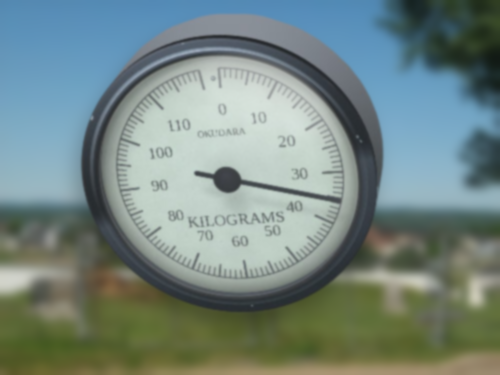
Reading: 35 kg
